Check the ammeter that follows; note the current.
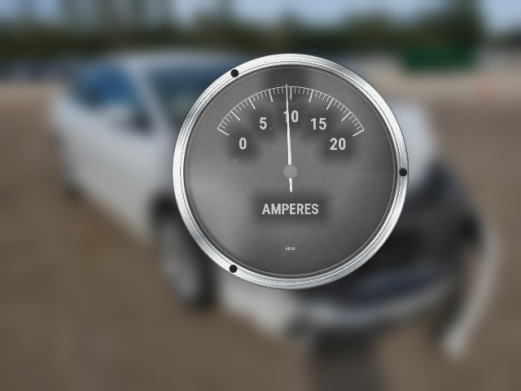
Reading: 9.5 A
